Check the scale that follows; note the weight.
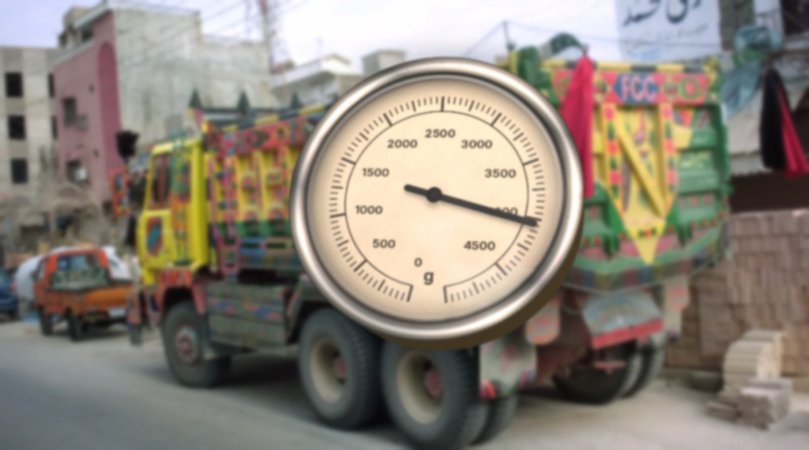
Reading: 4050 g
